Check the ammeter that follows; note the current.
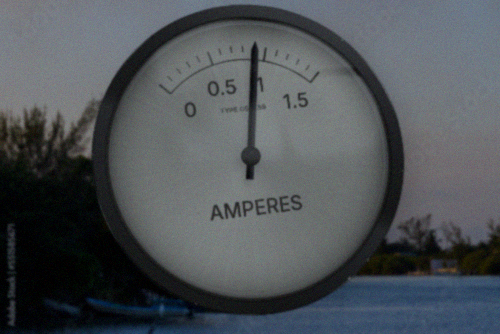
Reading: 0.9 A
